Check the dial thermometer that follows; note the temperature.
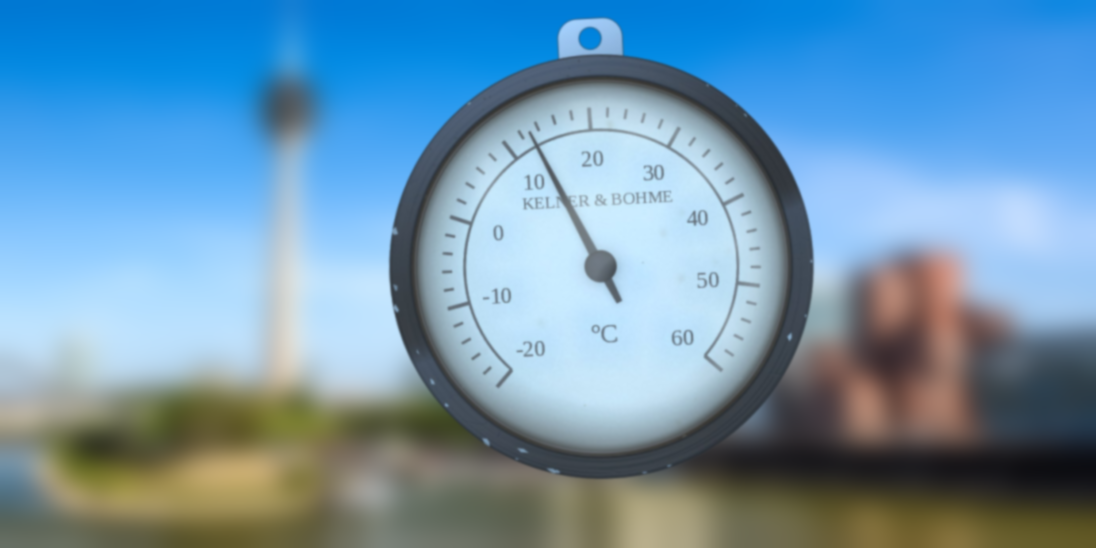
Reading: 13 °C
